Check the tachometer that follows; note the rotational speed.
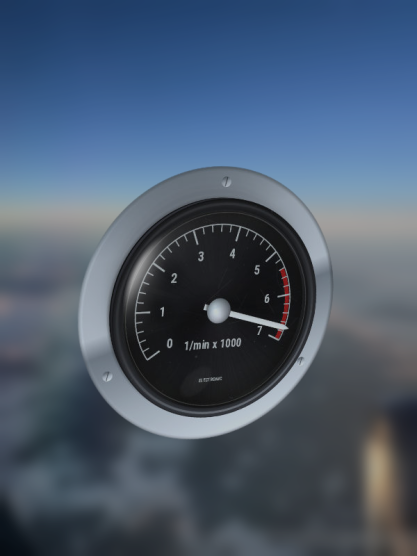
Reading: 6700 rpm
